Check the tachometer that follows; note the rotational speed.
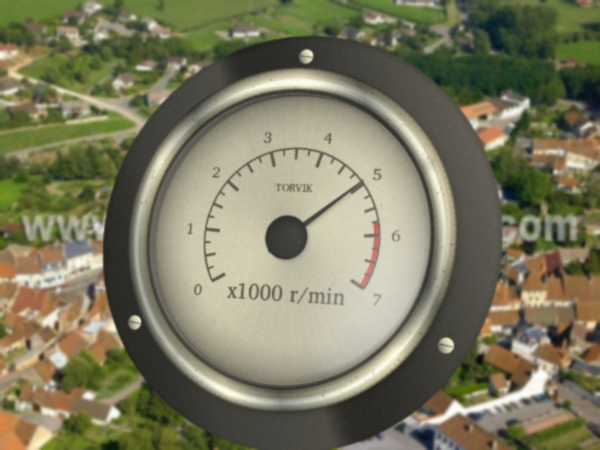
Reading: 5000 rpm
